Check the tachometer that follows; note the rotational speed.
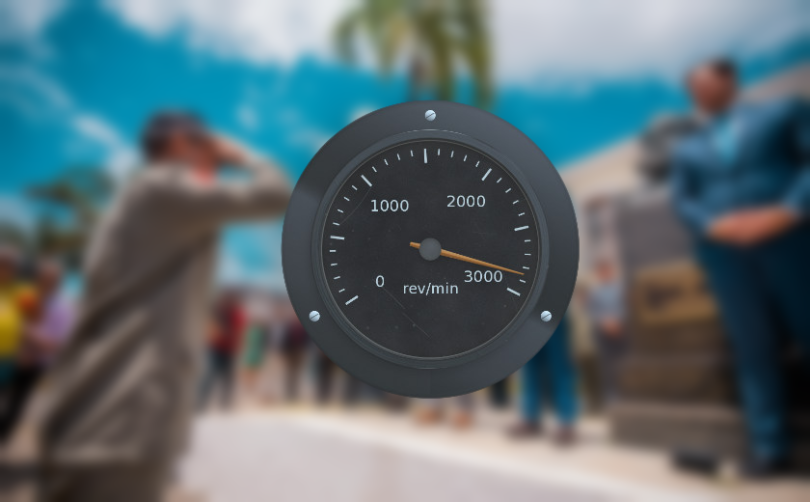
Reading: 2850 rpm
